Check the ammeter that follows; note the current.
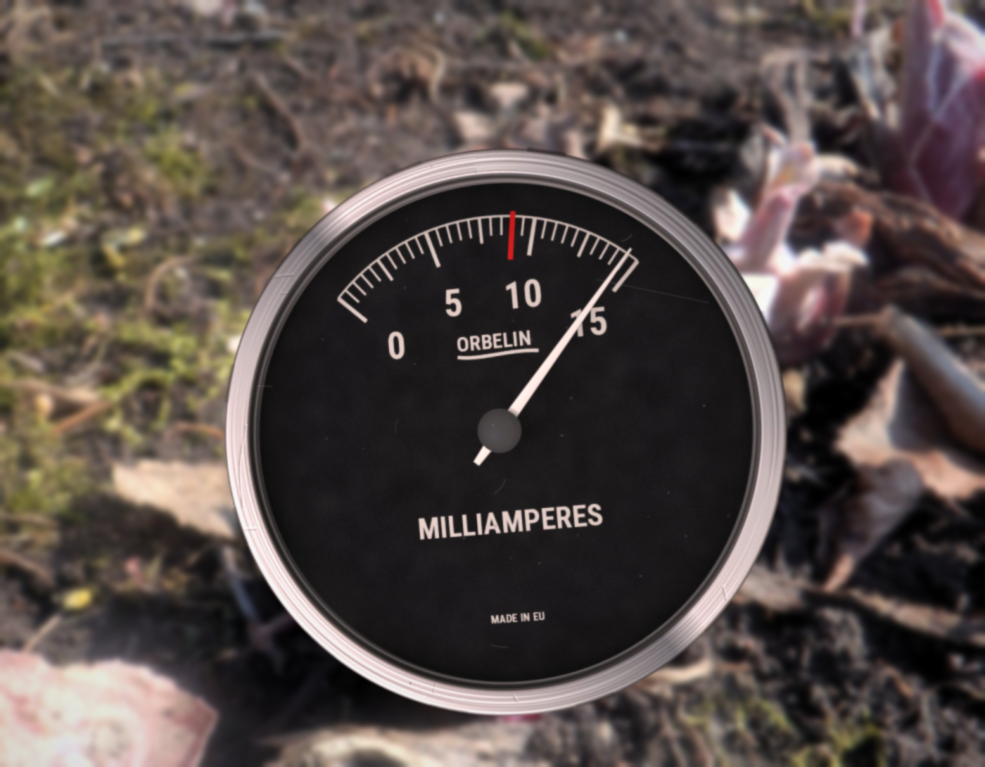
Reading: 14.5 mA
